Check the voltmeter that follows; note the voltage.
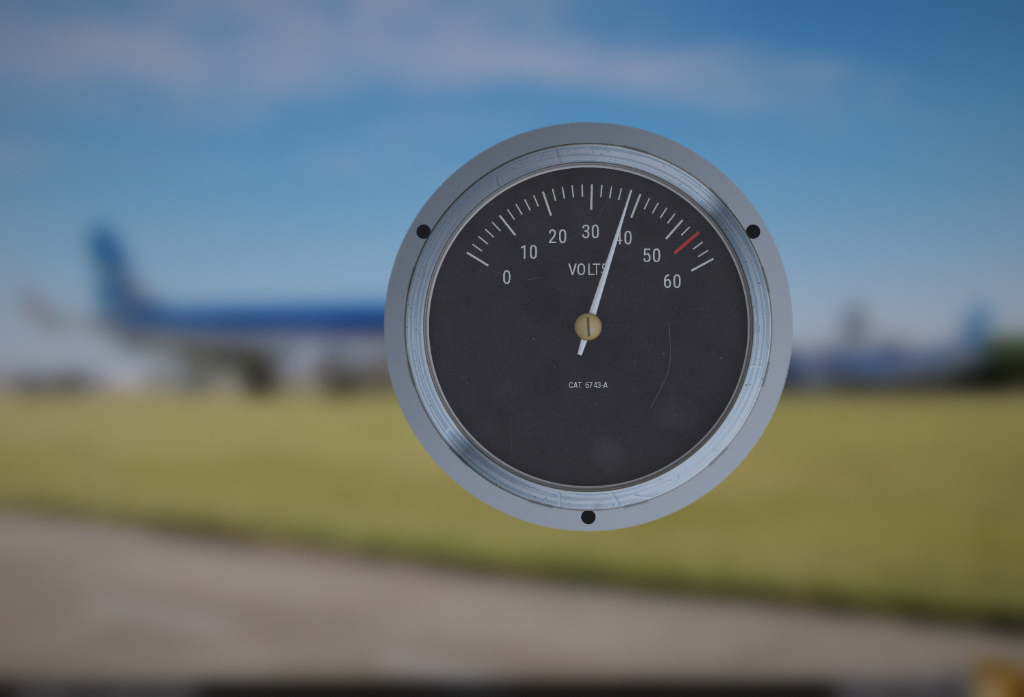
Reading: 38 V
